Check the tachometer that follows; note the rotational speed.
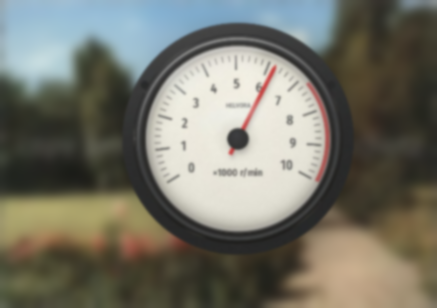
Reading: 6200 rpm
